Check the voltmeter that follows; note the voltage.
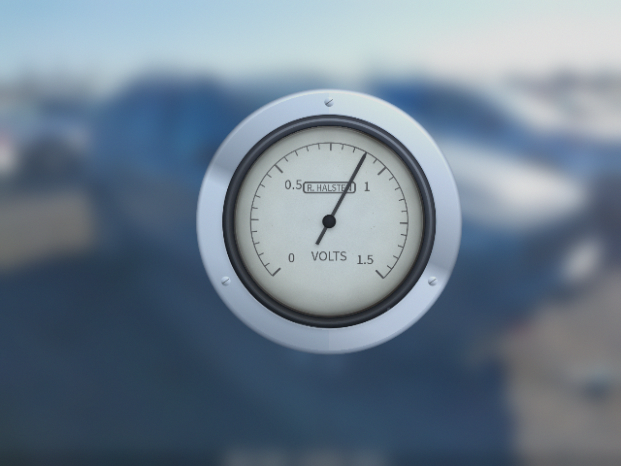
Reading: 0.9 V
